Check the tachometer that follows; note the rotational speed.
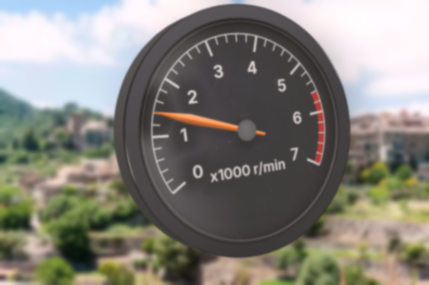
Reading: 1400 rpm
